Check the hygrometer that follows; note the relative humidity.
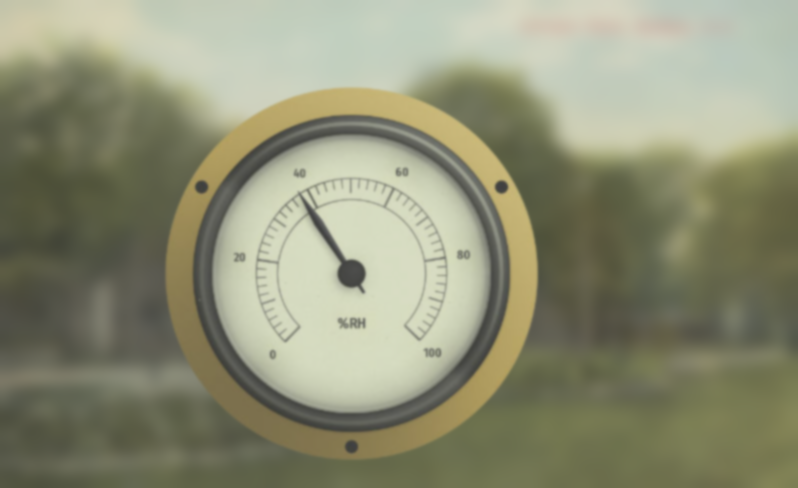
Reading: 38 %
